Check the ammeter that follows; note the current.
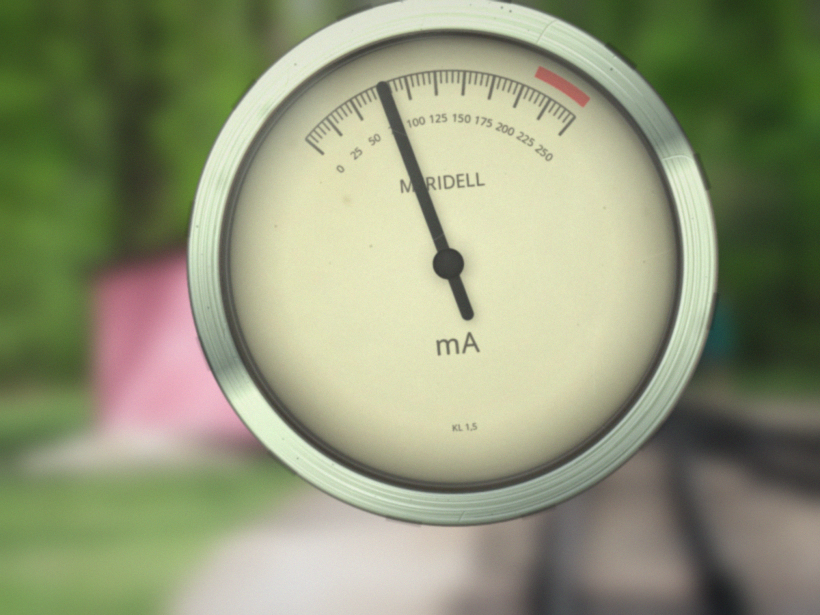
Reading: 80 mA
